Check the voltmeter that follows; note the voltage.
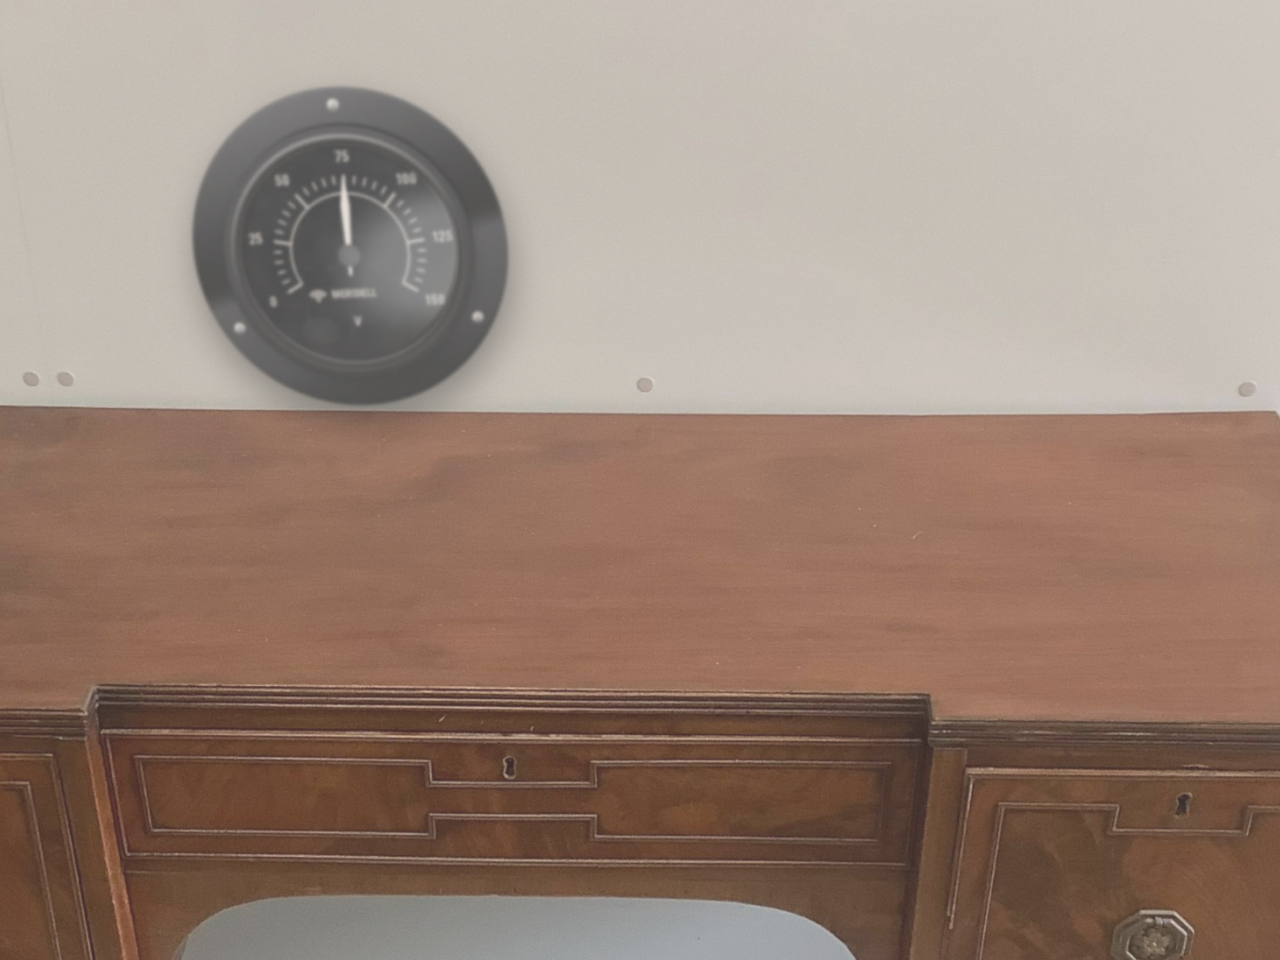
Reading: 75 V
